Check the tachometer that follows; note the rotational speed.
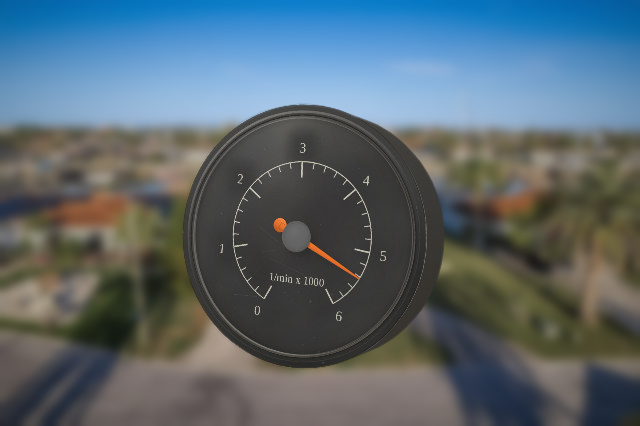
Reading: 5400 rpm
